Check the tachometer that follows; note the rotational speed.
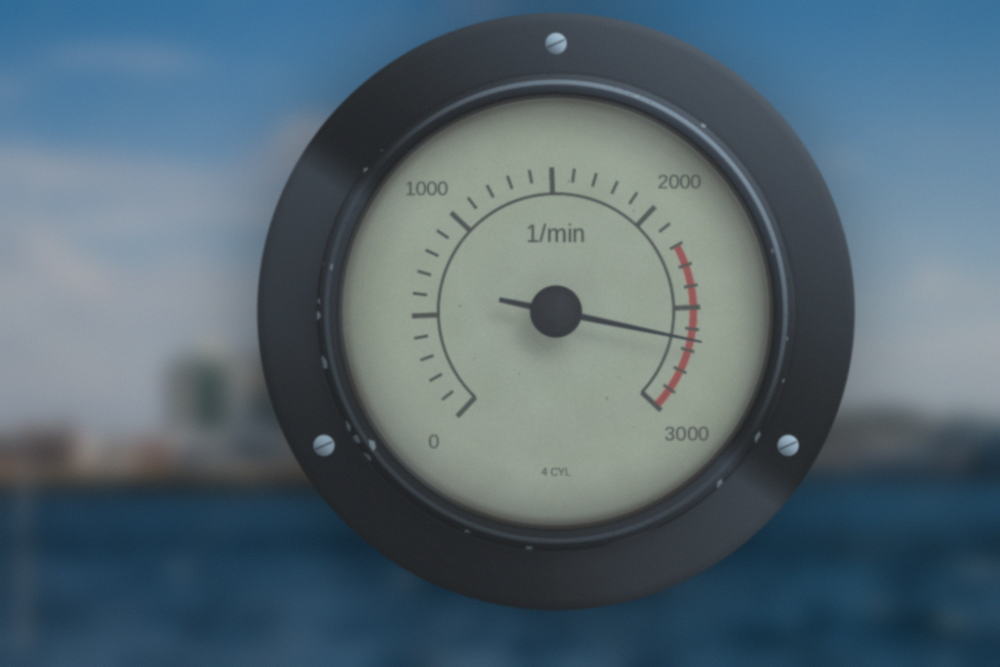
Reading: 2650 rpm
